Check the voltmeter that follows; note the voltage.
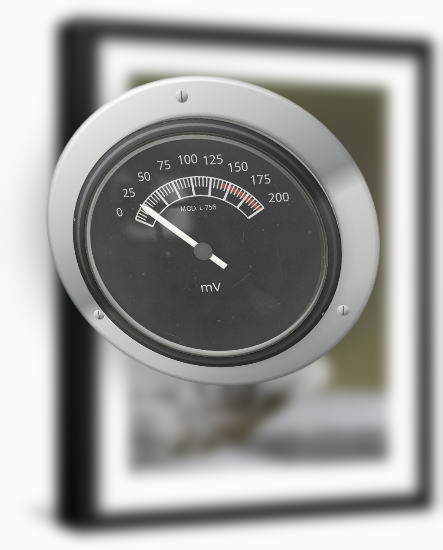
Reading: 25 mV
